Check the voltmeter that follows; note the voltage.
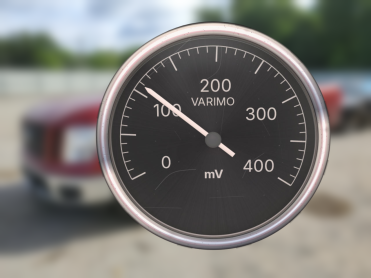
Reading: 110 mV
